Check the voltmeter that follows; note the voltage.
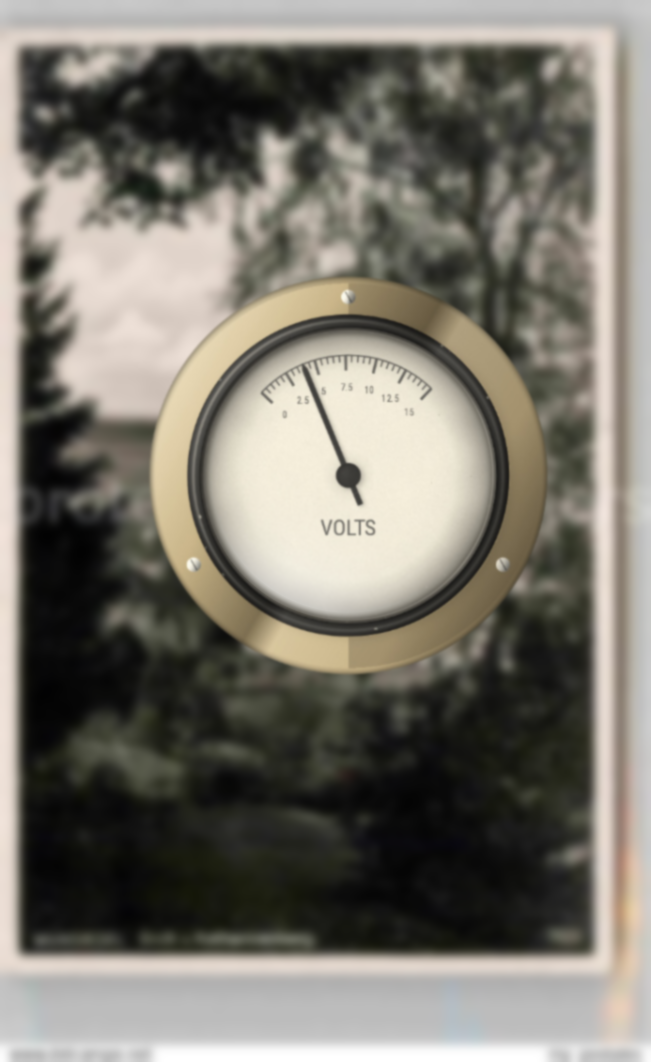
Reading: 4 V
